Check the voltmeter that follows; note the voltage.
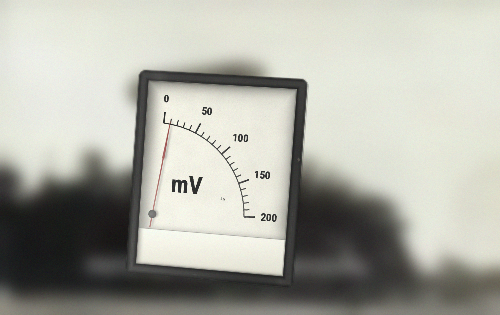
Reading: 10 mV
